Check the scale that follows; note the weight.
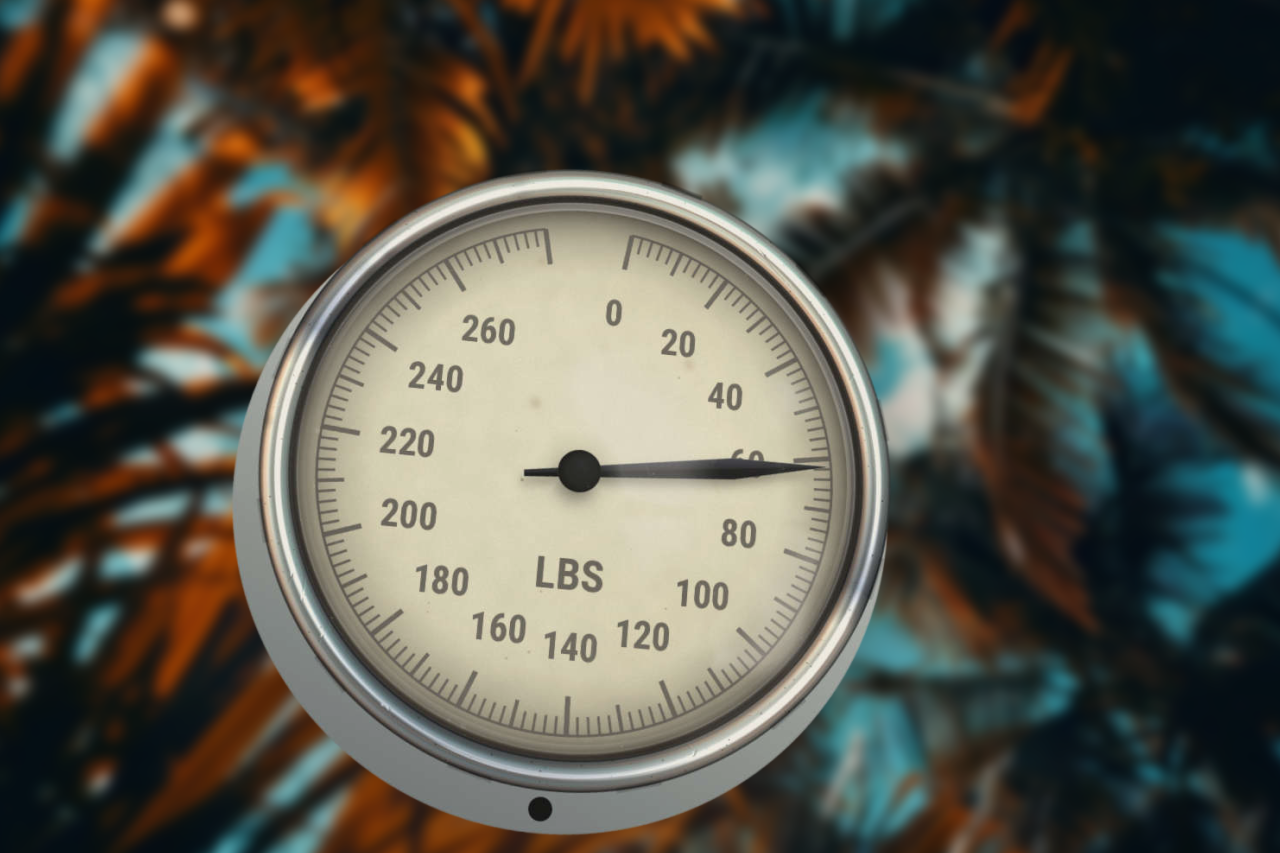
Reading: 62 lb
